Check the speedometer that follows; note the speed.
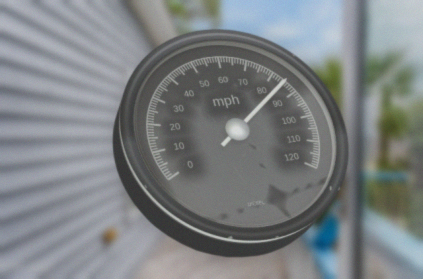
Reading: 85 mph
